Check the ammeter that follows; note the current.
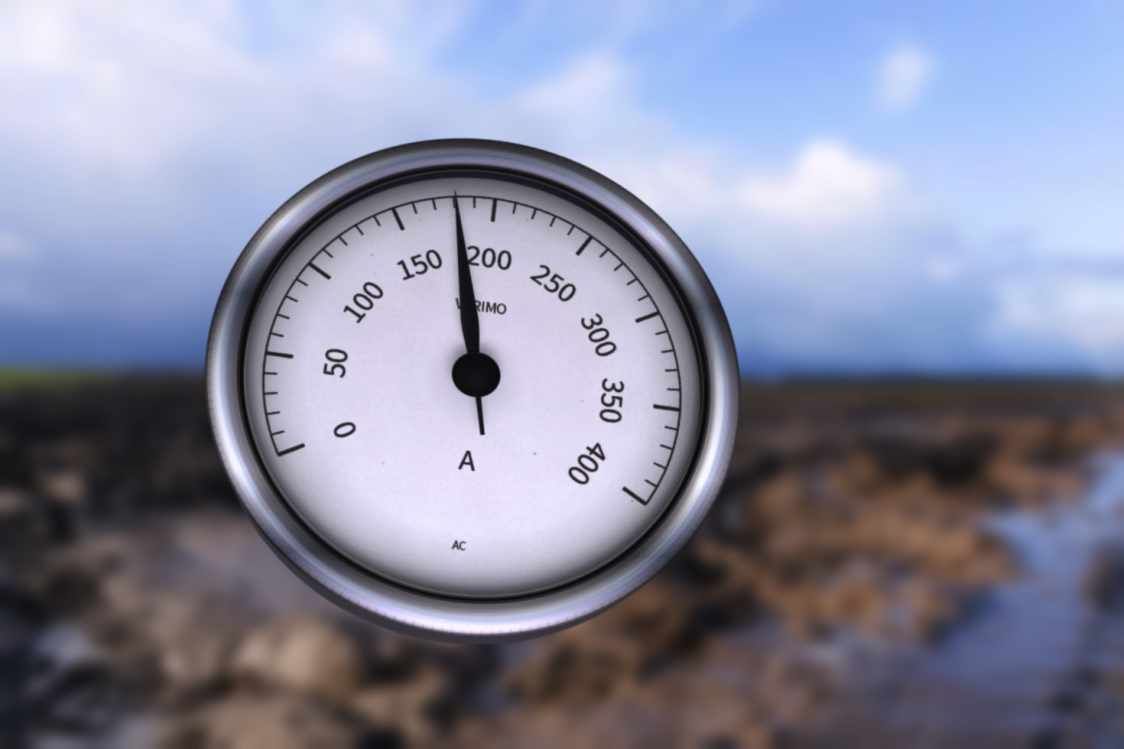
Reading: 180 A
